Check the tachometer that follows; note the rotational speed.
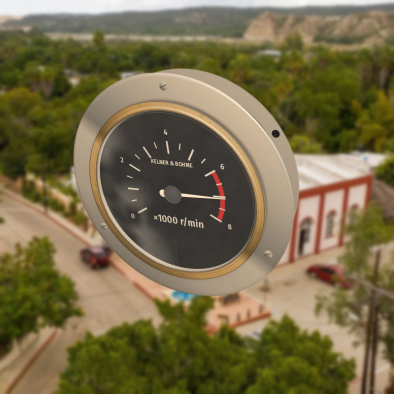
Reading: 7000 rpm
